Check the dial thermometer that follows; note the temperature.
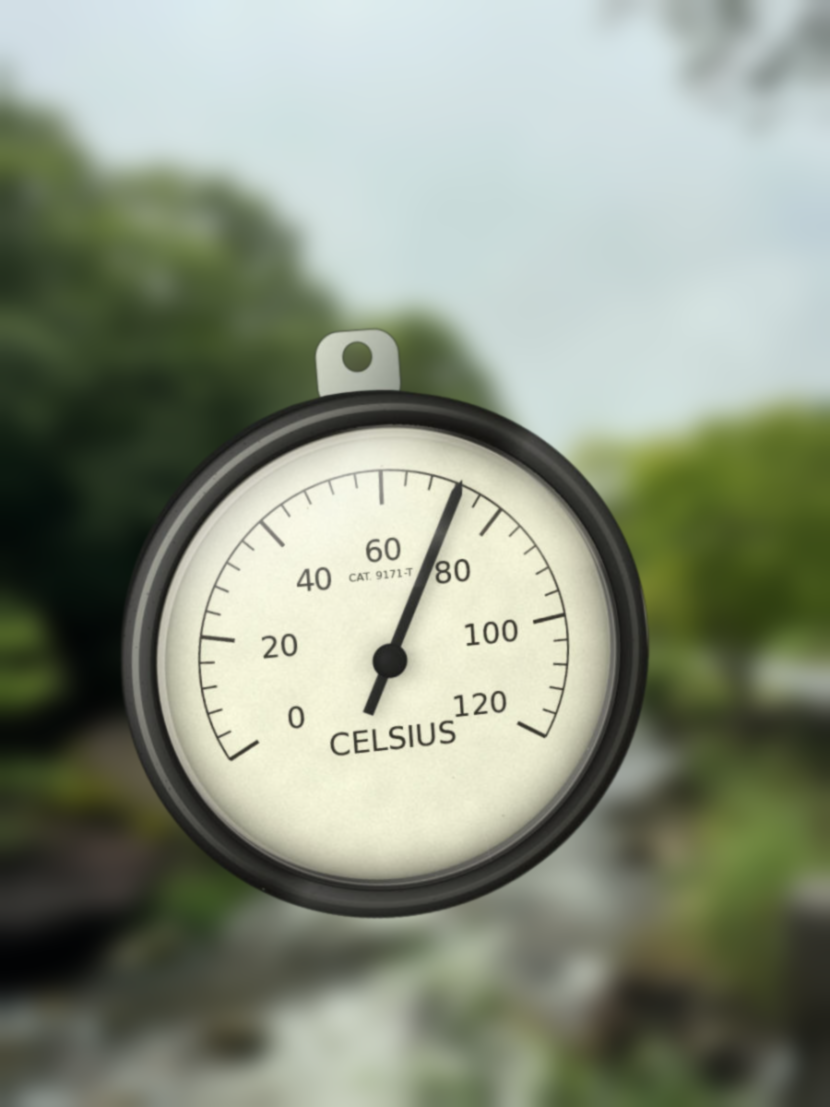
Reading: 72 °C
